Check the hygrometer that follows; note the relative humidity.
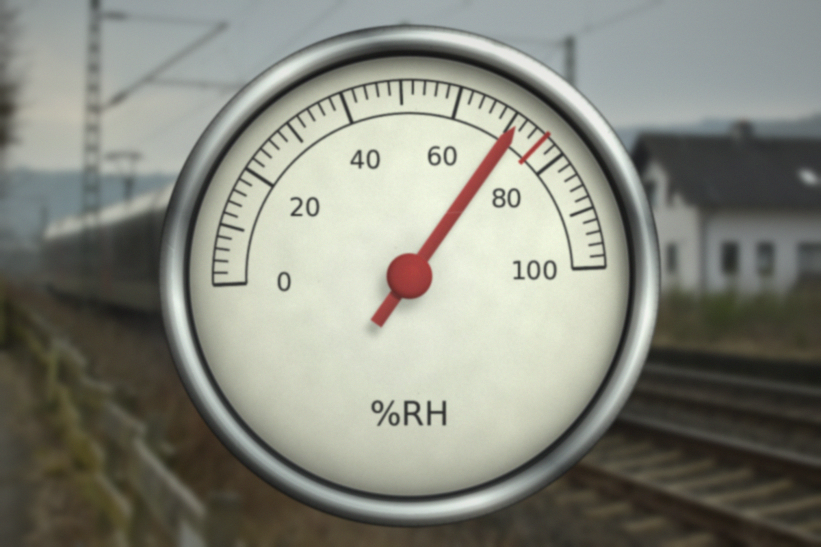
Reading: 71 %
